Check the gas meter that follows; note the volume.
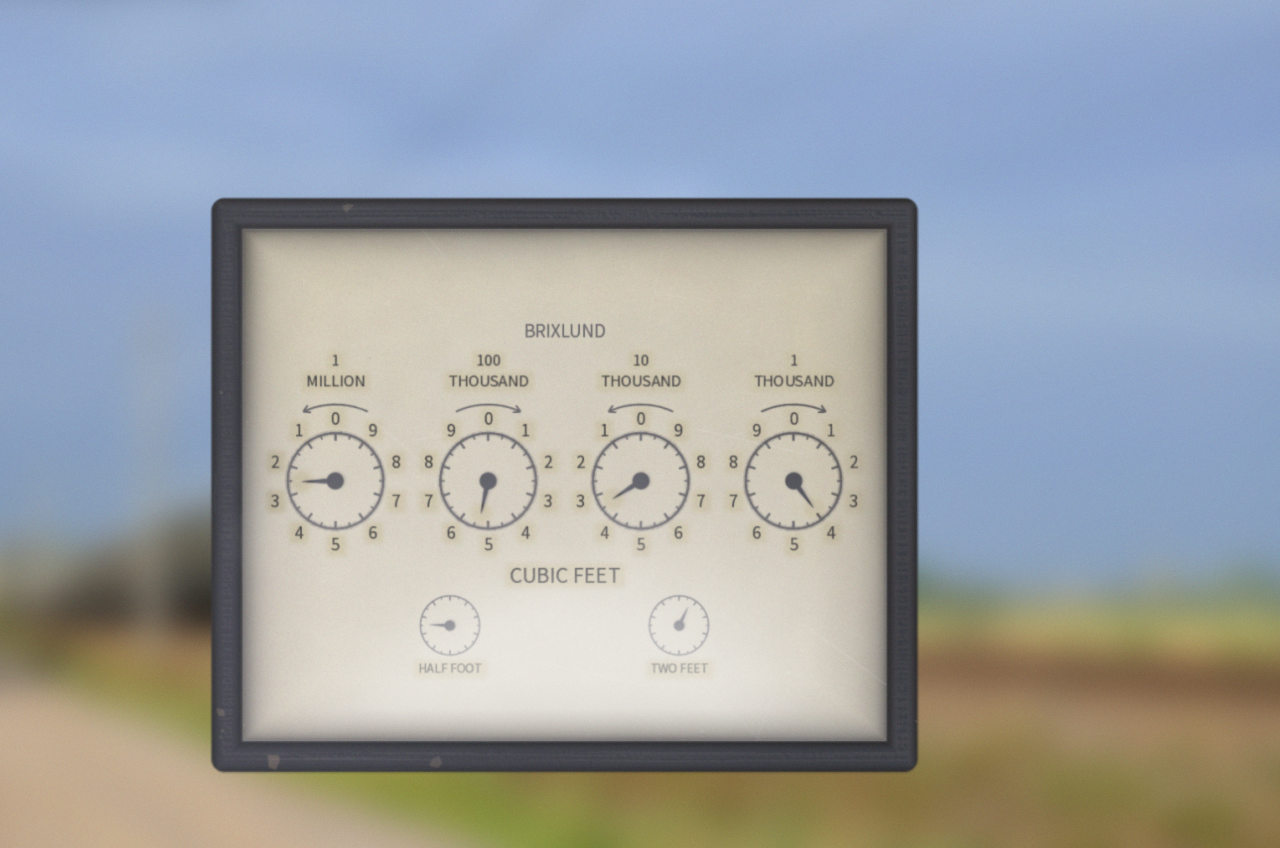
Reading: 253400 ft³
